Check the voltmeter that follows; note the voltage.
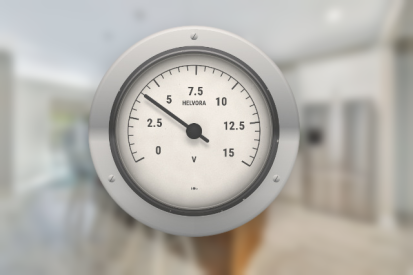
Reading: 4 V
